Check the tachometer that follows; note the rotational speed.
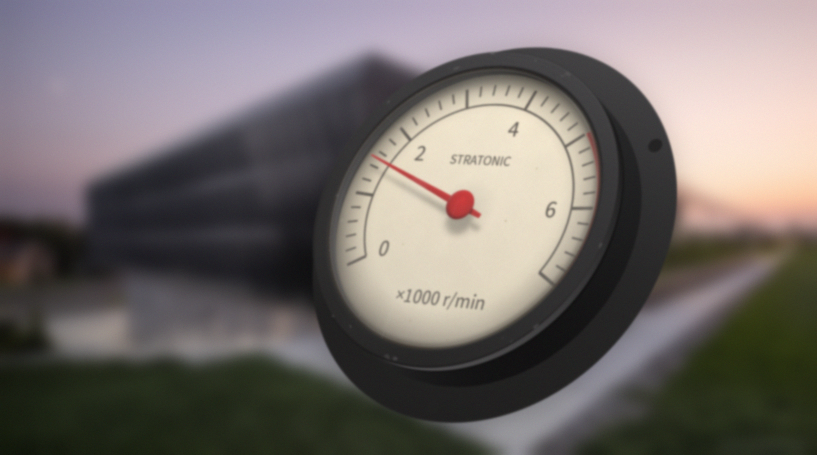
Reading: 1500 rpm
